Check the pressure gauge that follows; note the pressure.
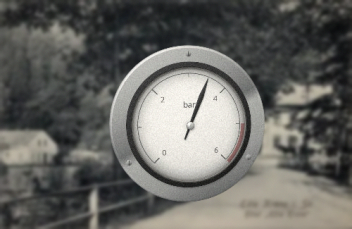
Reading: 3.5 bar
